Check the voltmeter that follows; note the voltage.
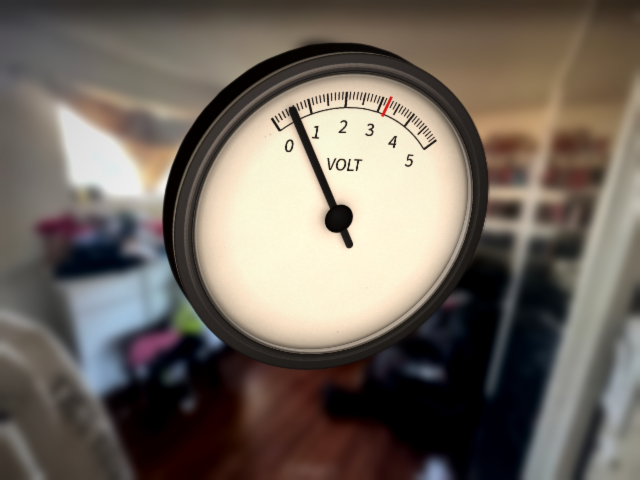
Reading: 0.5 V
